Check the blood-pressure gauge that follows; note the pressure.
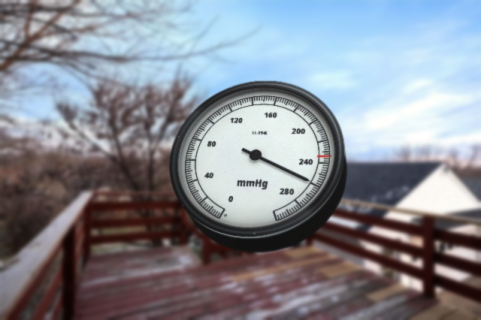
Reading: 260 mmHg
